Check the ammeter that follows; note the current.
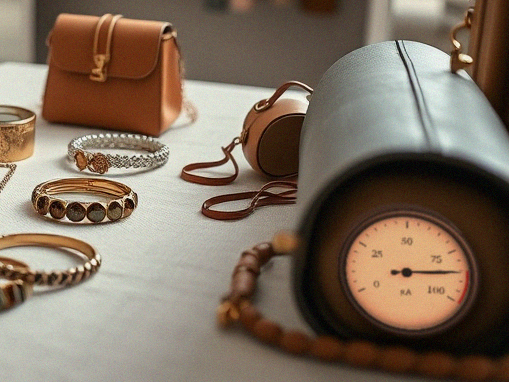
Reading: 85 µA
